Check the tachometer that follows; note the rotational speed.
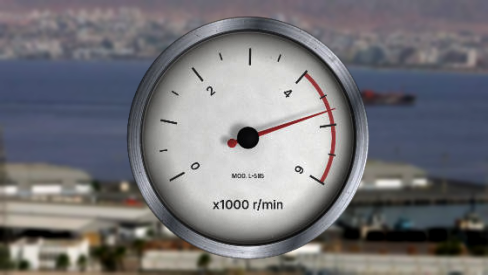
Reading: 4750 rpm
